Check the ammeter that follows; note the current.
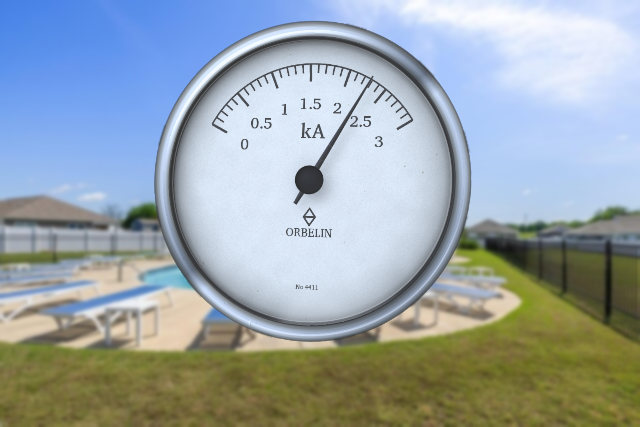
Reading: 2.3 kA
